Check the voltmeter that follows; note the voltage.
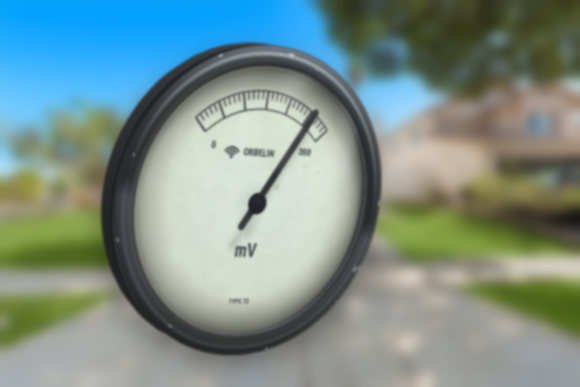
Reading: 250 mV
